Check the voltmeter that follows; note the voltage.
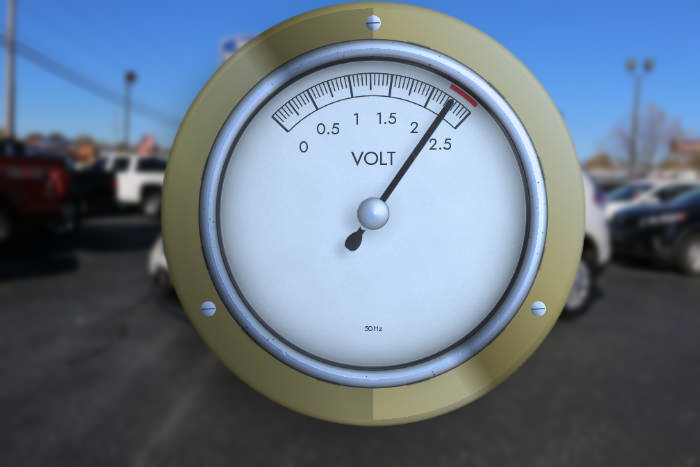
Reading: 2.25 V
